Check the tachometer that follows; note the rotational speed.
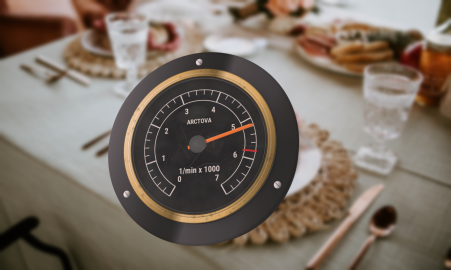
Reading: 5200 rpm
